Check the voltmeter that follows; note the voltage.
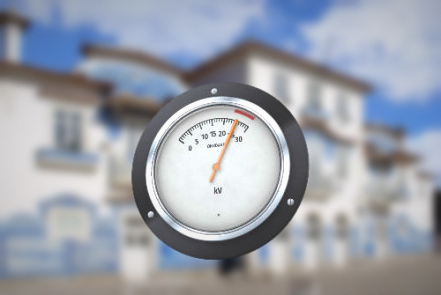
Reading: 25 kV
